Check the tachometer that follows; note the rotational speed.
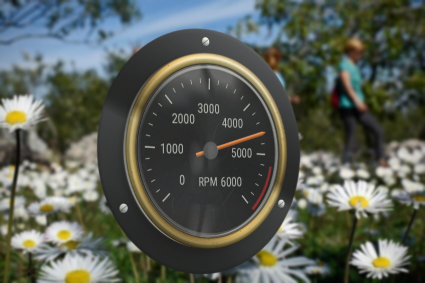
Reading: 4600 rpm
